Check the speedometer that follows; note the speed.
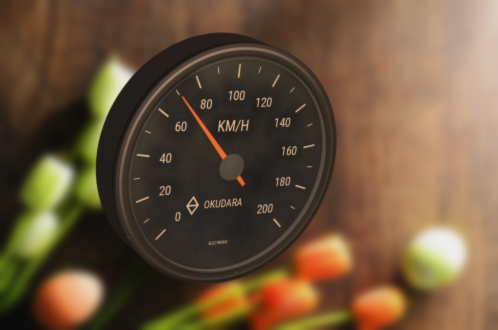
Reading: 70 km/h
